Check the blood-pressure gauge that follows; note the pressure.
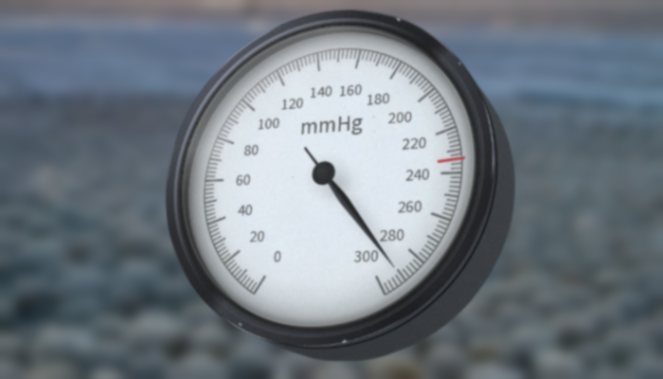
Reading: 290 mmHg
